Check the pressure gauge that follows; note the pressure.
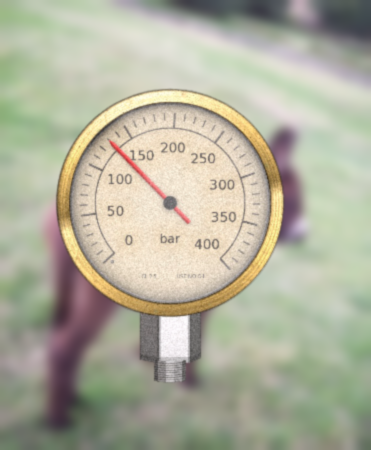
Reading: 130 bar
